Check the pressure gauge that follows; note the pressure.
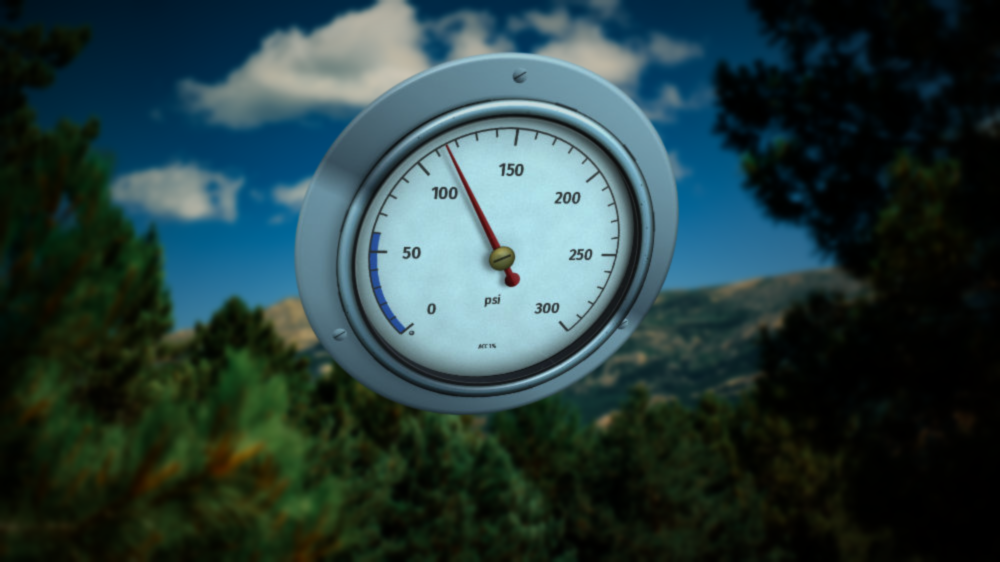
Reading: 115 psi
